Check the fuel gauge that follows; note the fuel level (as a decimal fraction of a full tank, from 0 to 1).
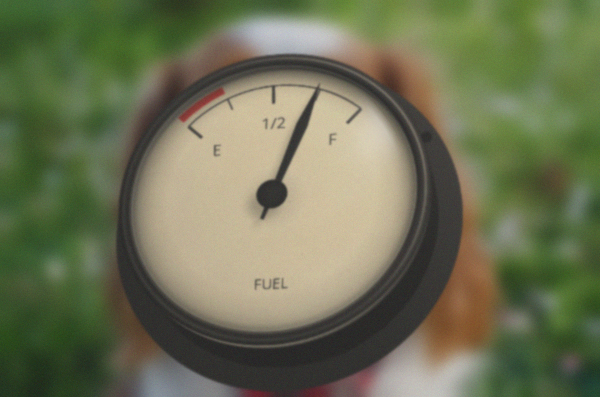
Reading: 0.75
